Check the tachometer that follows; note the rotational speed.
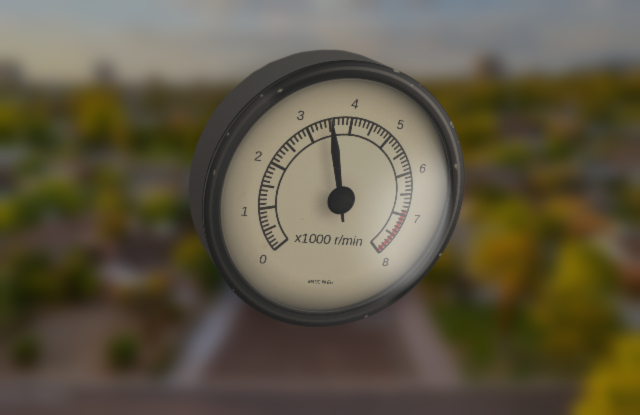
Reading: 3500 rpm
